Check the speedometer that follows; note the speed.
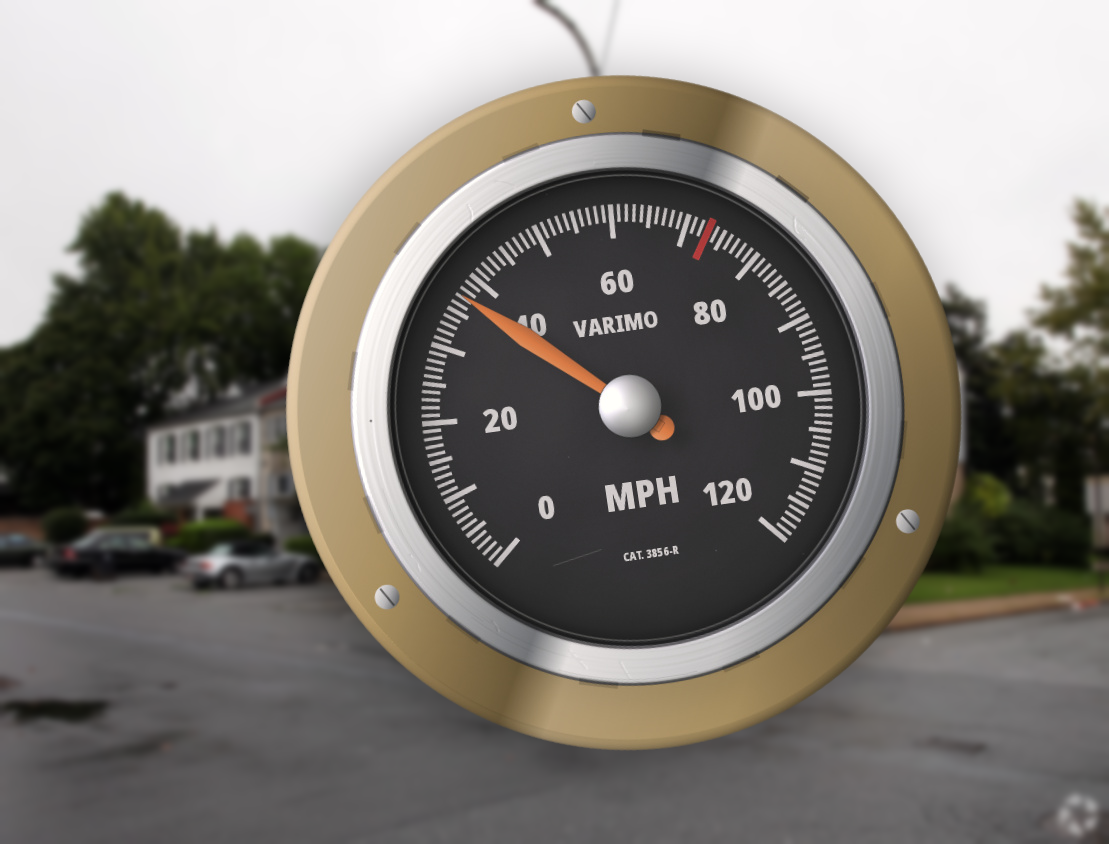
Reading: 37 mph
